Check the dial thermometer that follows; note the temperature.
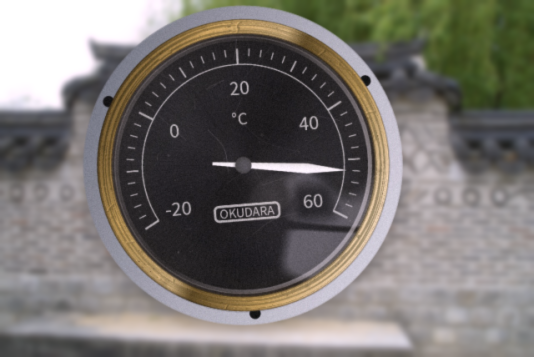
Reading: 52 °C
